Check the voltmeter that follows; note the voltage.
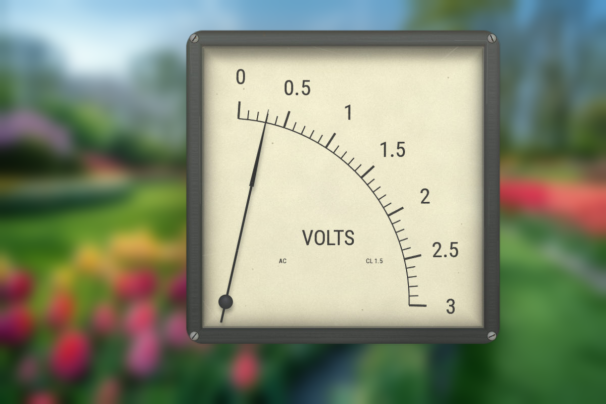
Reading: 0.3 V
